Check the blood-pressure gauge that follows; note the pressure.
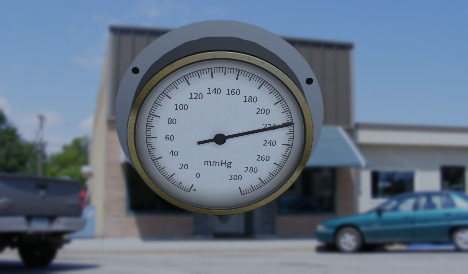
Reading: 220 mmHg
